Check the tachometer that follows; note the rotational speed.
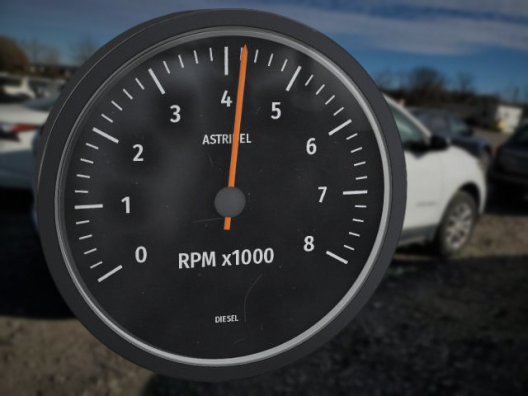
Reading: 4200 rpm
